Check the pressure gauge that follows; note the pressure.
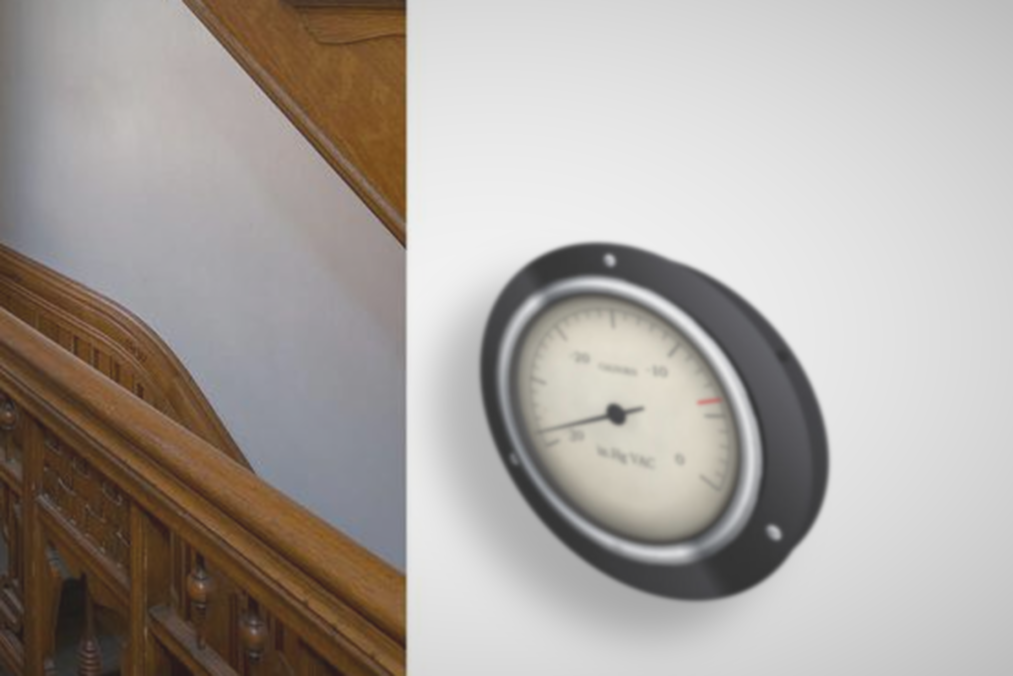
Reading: -29 inHg
